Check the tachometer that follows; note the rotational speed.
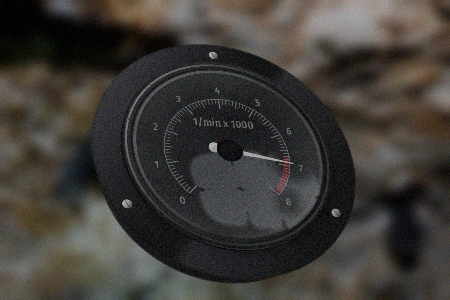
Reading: 7000 rpm
